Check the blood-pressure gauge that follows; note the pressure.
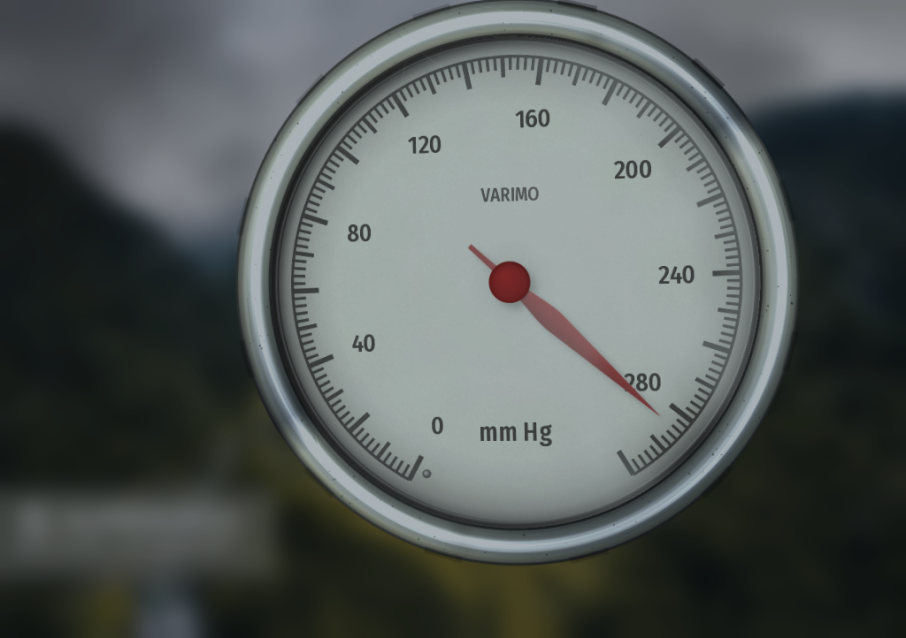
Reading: 284 mmHg
